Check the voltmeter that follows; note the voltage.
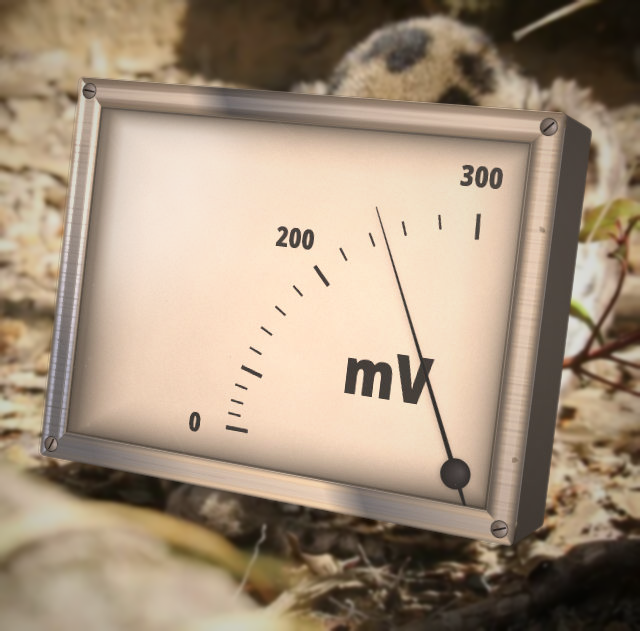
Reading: 250 mV
